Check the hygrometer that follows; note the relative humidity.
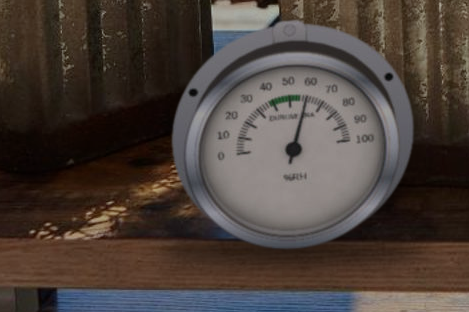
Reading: 60 %
